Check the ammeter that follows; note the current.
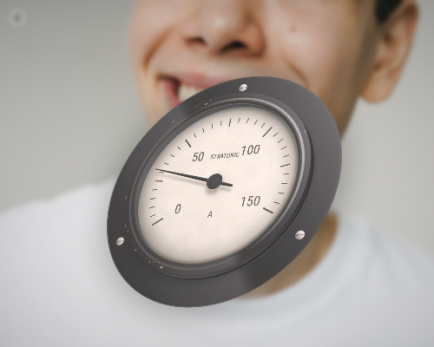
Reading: 30 A
